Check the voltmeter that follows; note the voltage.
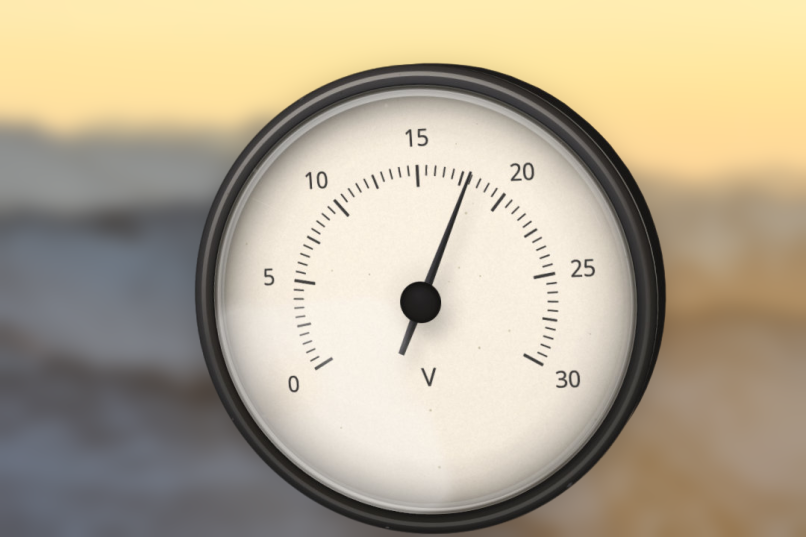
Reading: 18 V
